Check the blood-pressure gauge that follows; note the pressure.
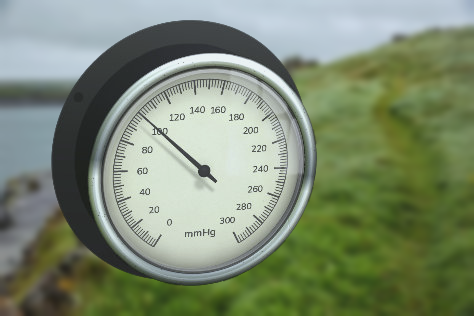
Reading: 100 mmHg
